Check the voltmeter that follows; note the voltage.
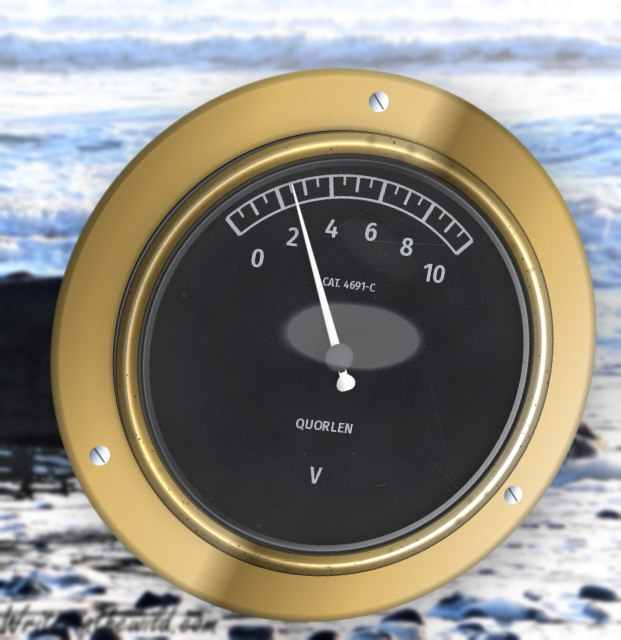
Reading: 2.5 V
